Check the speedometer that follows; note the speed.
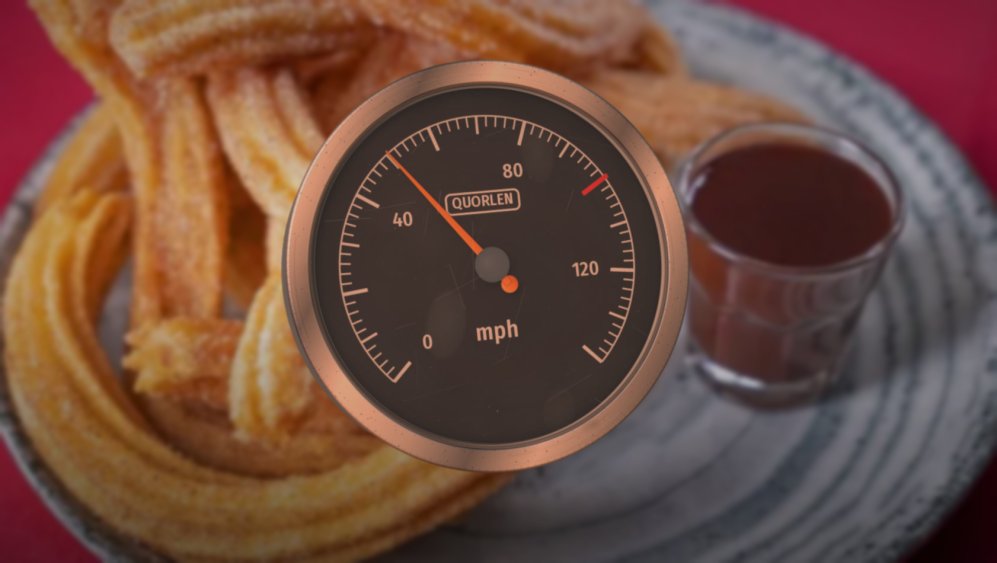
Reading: 50 mph
